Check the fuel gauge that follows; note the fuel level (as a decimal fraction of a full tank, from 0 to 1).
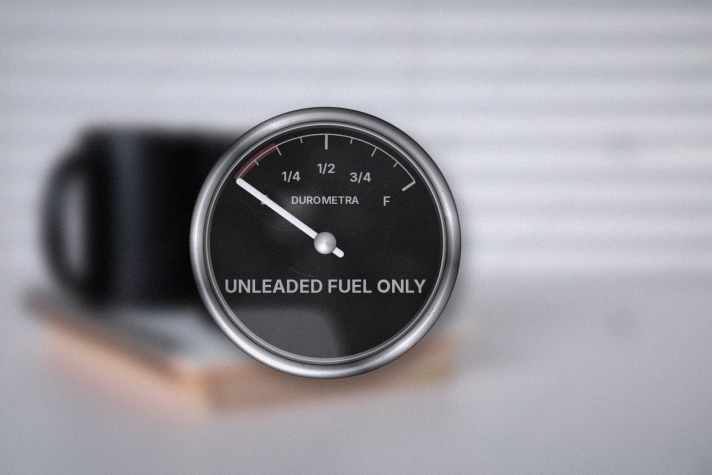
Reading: 0
